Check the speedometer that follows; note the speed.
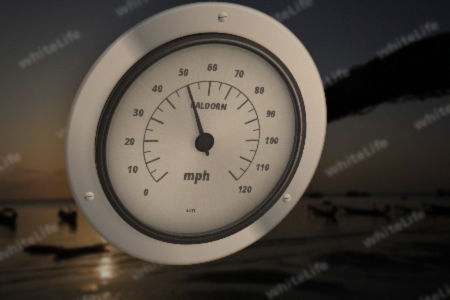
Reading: 50 mph
